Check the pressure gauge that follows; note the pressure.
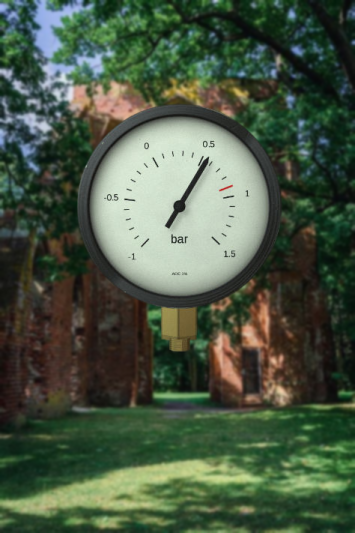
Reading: 0.55 bar
